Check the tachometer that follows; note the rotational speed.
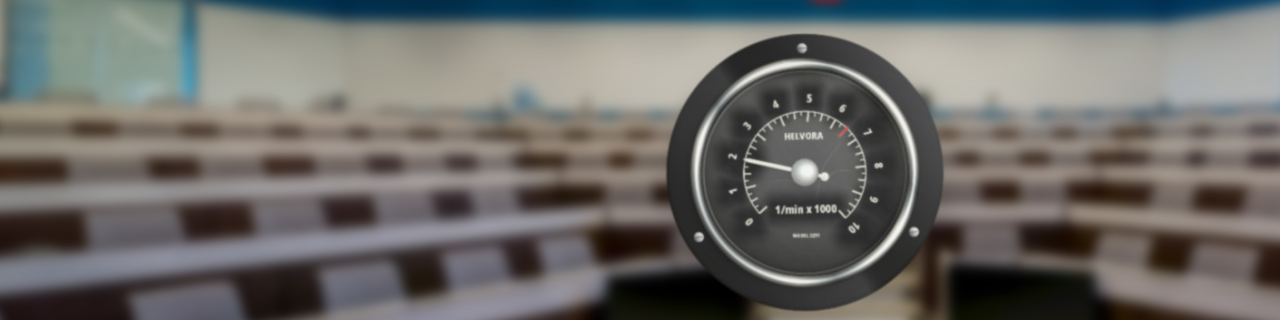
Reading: 2000 rpm
